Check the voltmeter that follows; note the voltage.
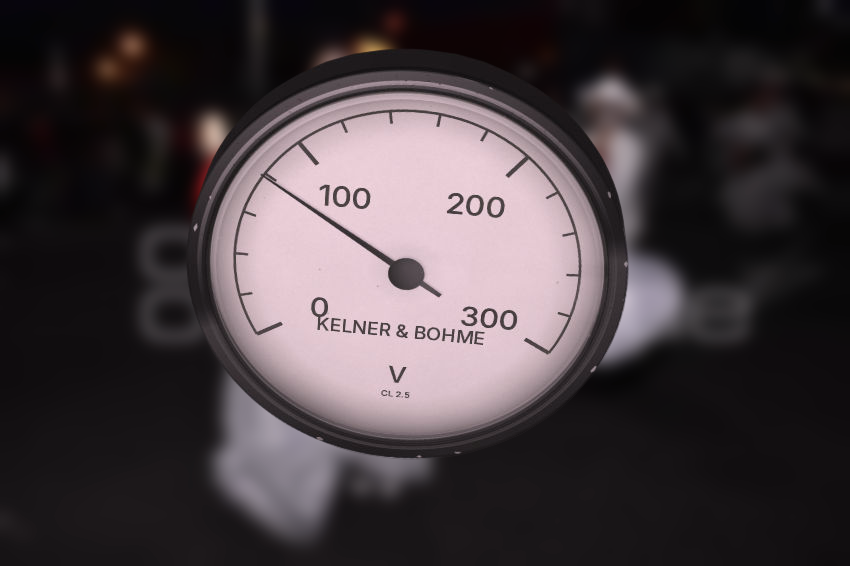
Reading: 80 V
